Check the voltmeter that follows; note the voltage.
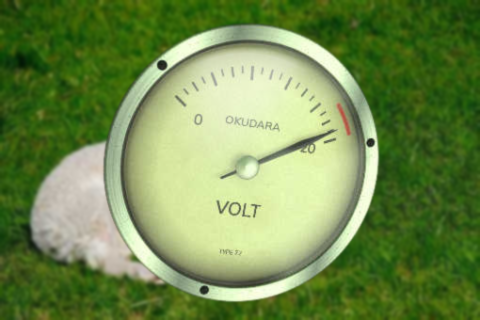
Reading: 19 V
